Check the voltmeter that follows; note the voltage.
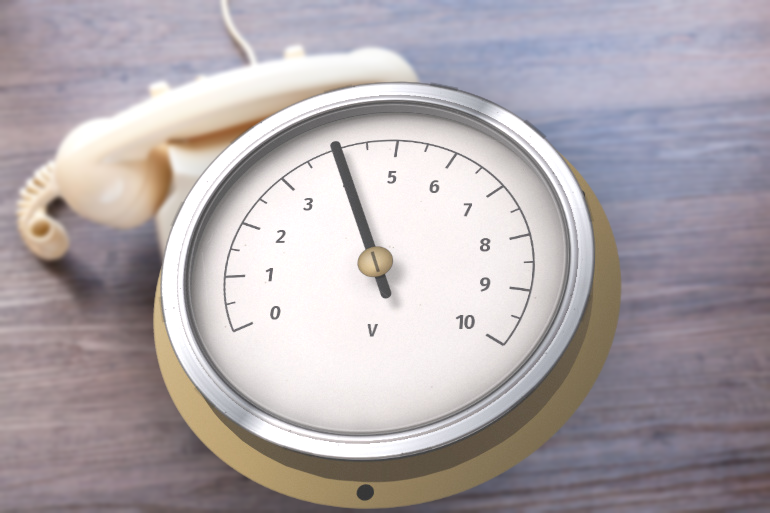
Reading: 4 V
